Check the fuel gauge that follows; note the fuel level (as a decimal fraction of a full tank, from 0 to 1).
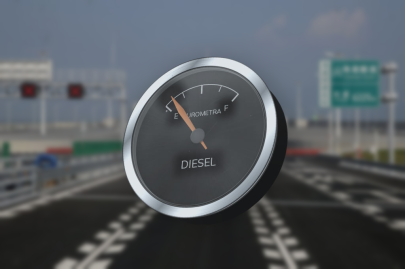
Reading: 0.125
